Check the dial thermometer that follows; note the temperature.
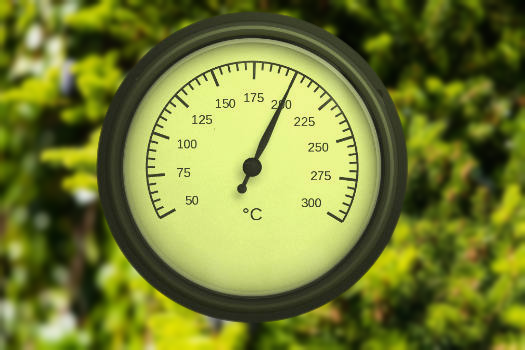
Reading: 200 °C
